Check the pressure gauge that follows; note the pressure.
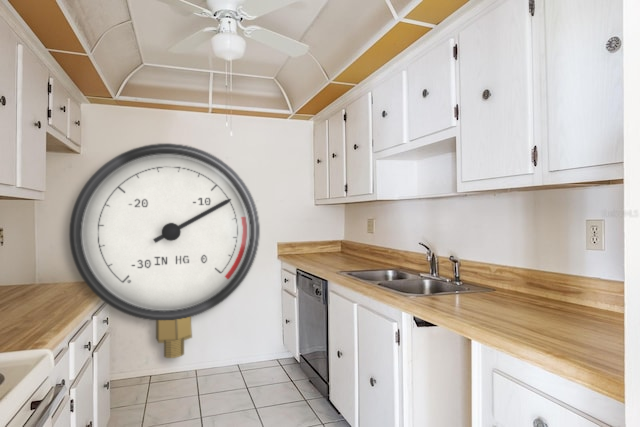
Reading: -8 inHg
